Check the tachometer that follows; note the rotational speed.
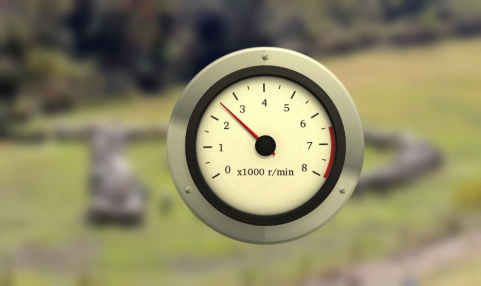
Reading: 2500 rpm
